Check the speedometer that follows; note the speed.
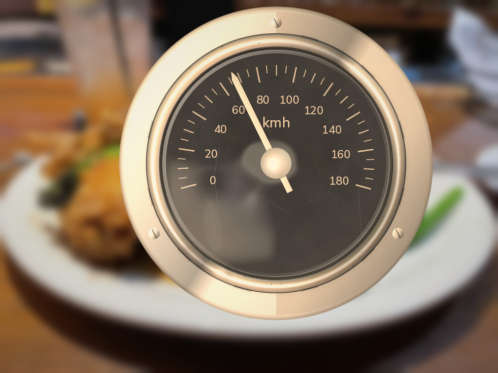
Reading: 67.5 km/h
